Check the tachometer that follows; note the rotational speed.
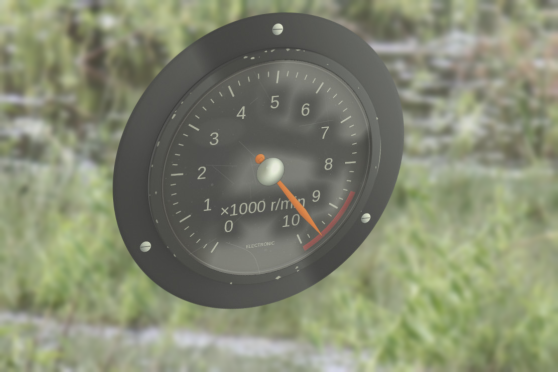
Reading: 9600 rpm
